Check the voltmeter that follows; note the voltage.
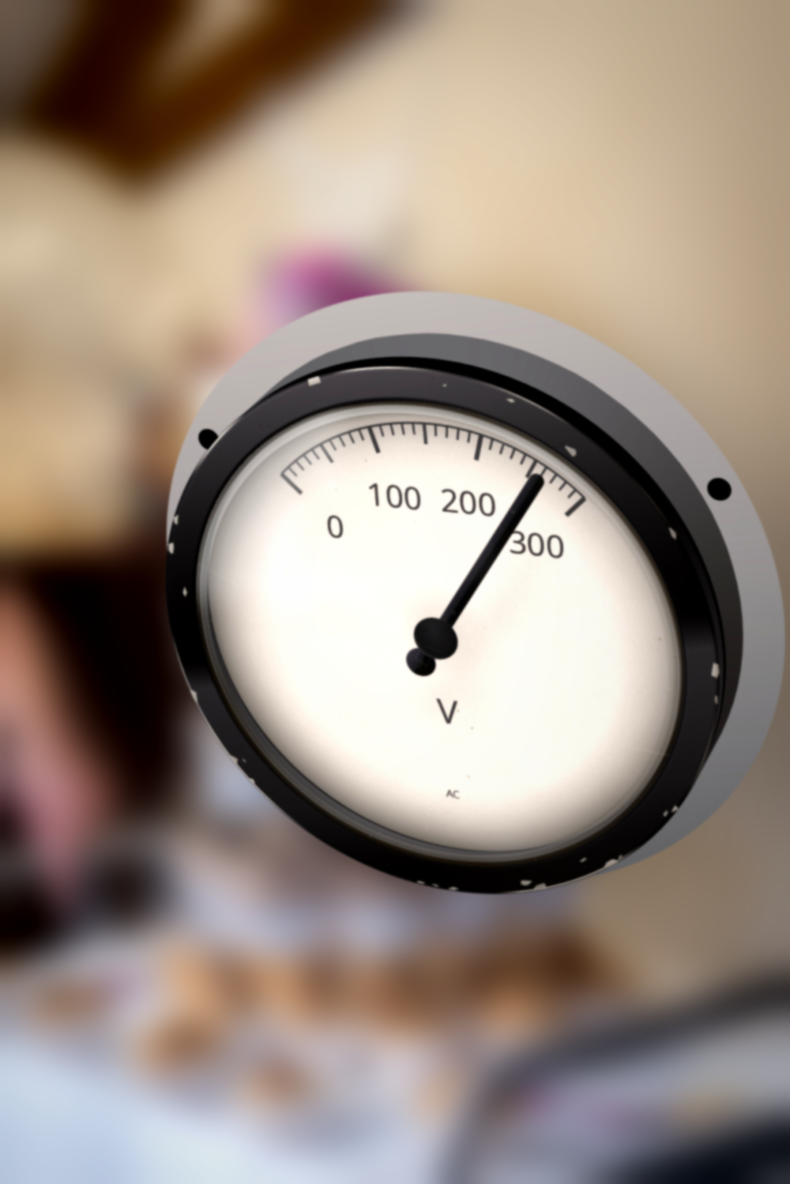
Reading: 260 V
